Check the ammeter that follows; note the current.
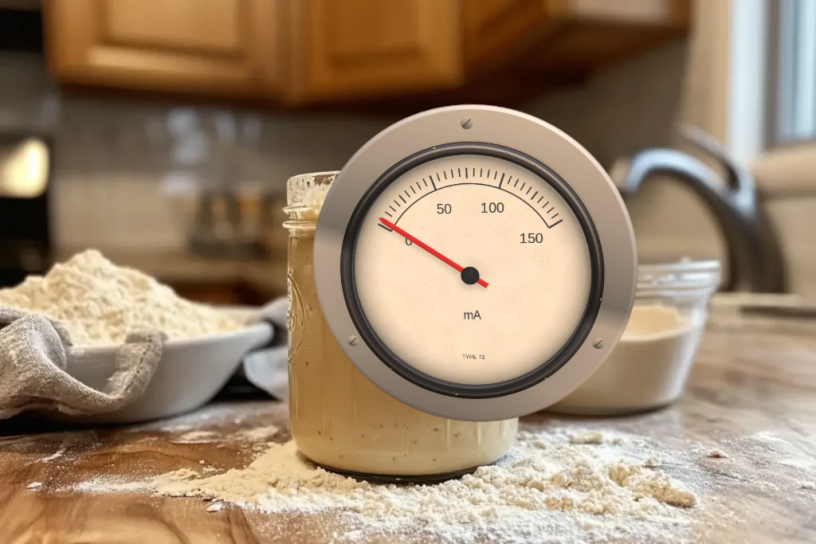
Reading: 5 mA
